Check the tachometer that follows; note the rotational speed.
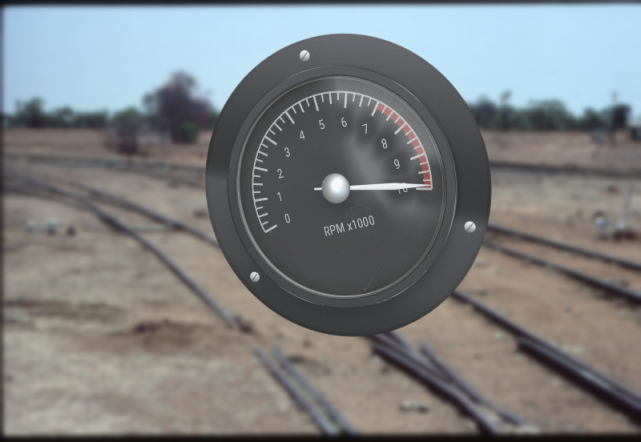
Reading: 9875 rpm
